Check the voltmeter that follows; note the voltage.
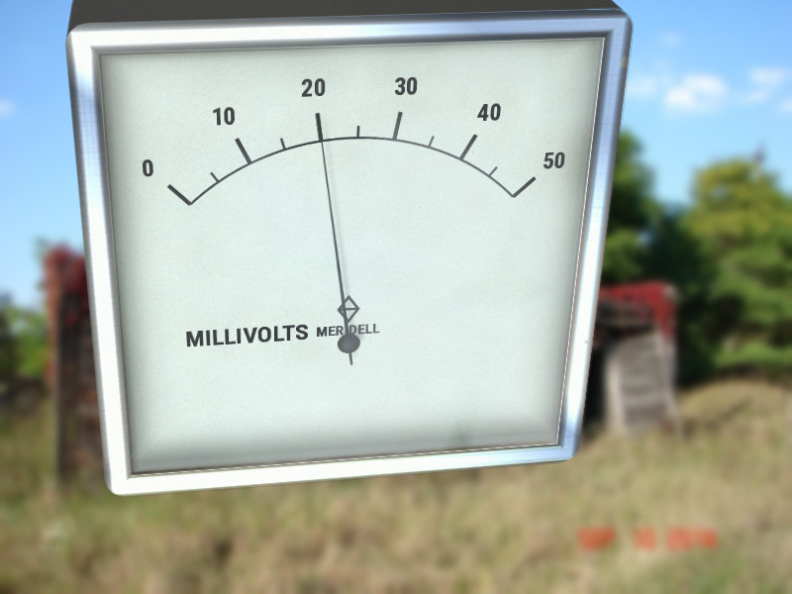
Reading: 20 mV
